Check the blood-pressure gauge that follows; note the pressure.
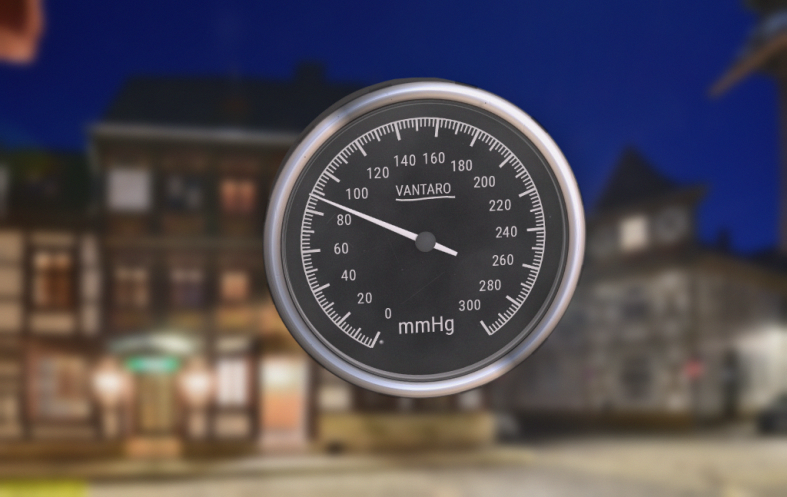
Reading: 88 mmHg
